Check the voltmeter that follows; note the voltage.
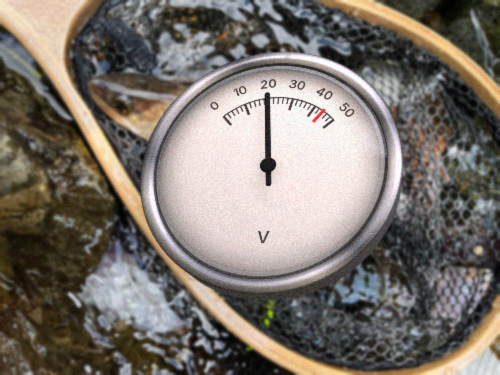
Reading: 20 V
